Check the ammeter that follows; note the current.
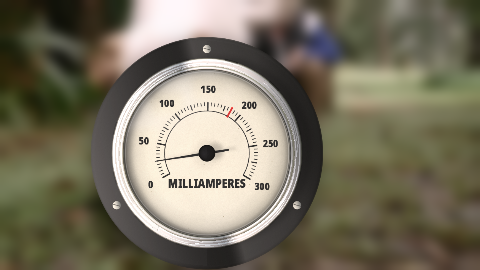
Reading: 25 mA
